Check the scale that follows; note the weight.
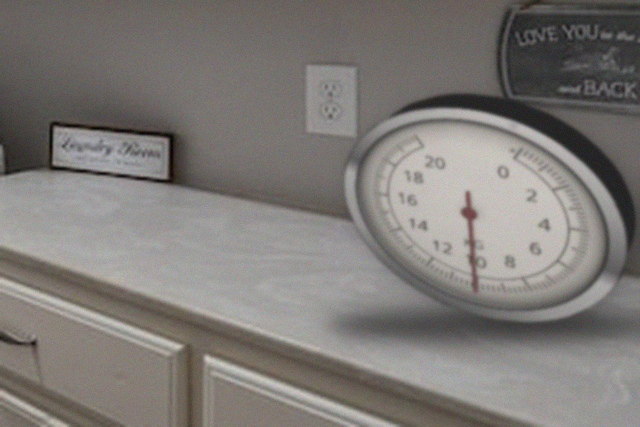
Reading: 10 kg
